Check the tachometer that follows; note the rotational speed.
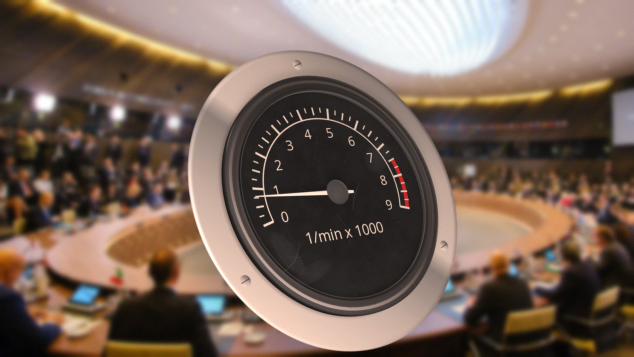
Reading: 750 rpm
